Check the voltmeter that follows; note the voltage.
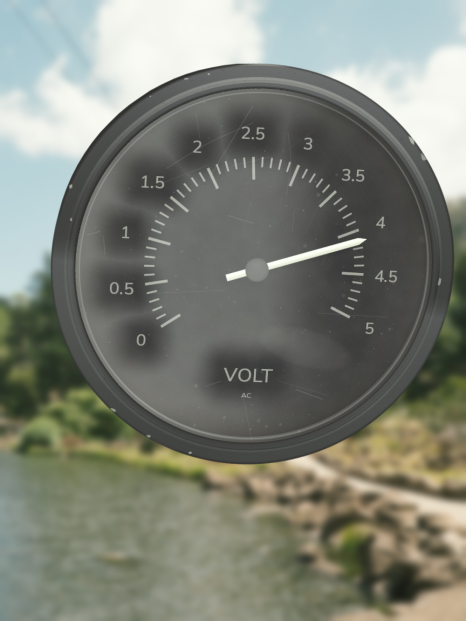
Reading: 4.1 V
